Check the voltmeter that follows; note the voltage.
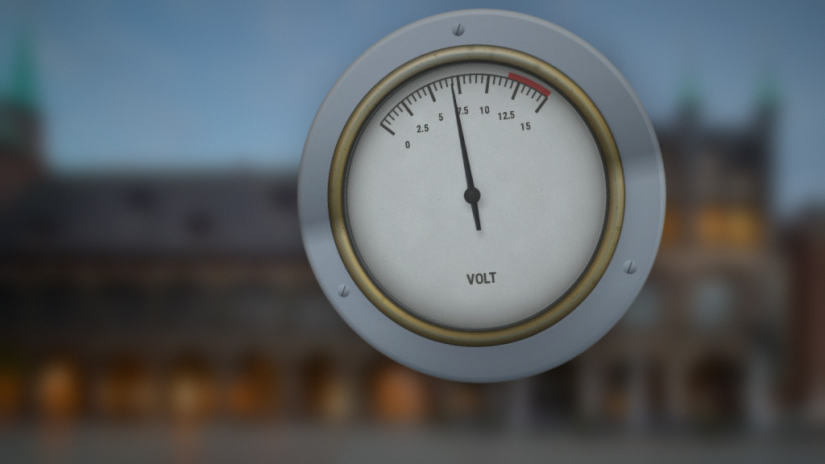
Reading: 7 V
